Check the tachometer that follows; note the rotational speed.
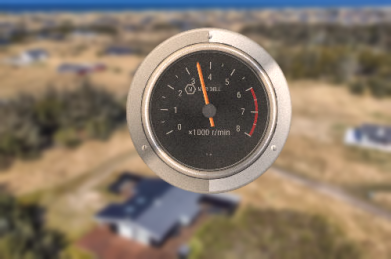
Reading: 3500 rpm
